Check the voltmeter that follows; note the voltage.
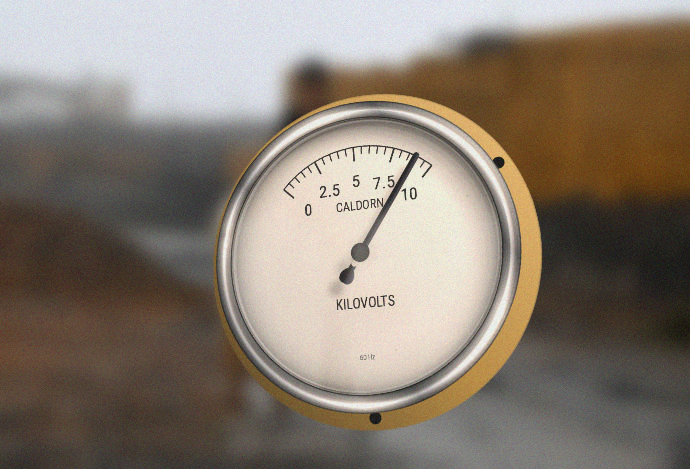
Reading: 9 kV
